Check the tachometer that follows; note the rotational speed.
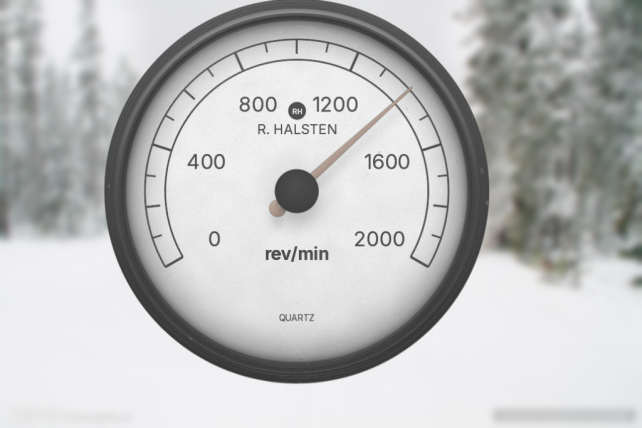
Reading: 1400 rpm
